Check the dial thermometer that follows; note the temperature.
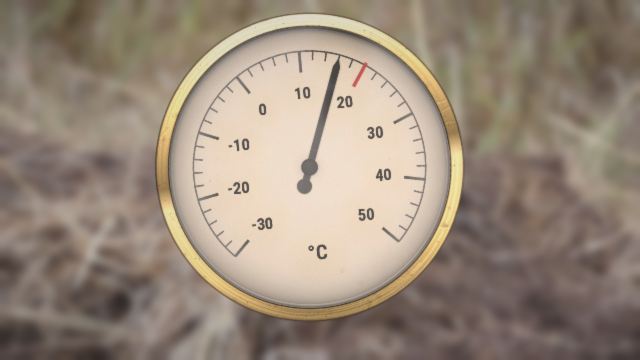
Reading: 16 °C
